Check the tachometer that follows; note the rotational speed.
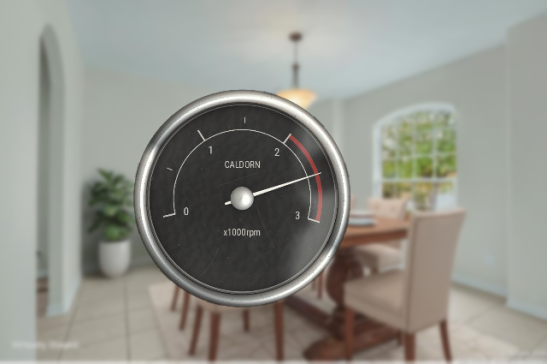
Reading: 2500 rpm
